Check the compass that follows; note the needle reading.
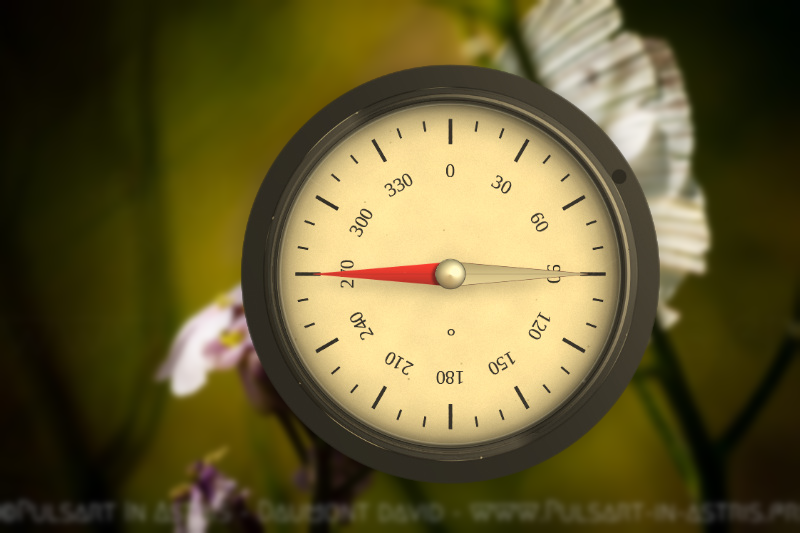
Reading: 270 °
